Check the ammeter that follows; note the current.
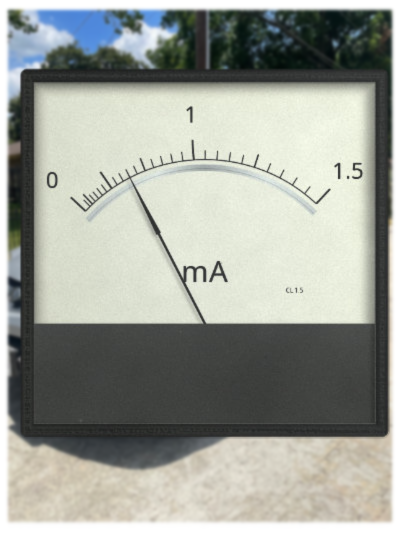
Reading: 0.65 mA
